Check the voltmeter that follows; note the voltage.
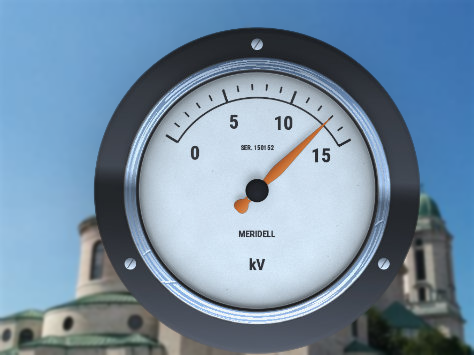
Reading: 13 kV
